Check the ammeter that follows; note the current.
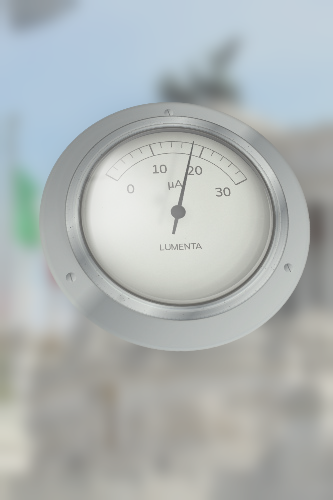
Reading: 18 µA
